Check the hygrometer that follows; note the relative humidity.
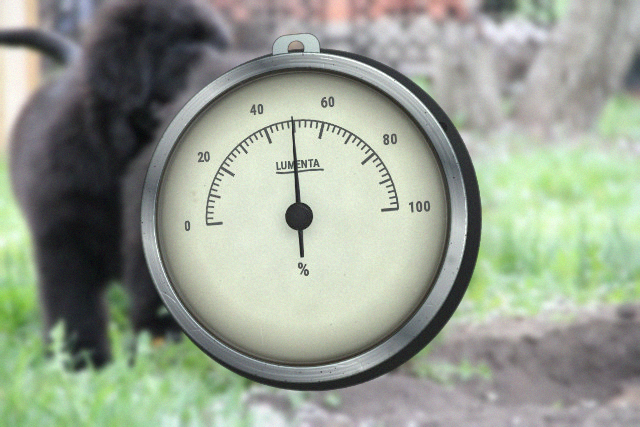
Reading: 50 %
